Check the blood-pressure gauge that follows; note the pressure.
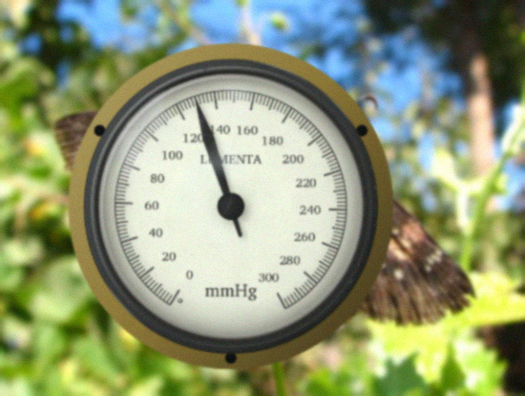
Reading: 130 mmHg
